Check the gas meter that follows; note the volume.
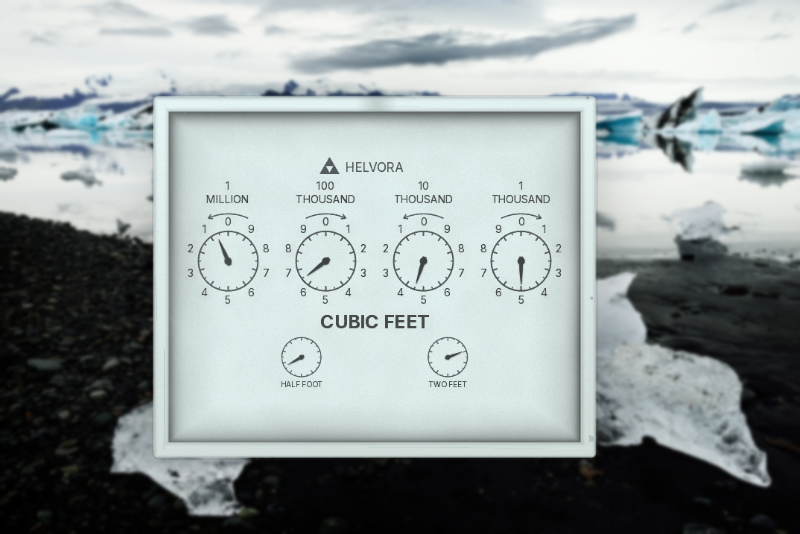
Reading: 64500 ft³
